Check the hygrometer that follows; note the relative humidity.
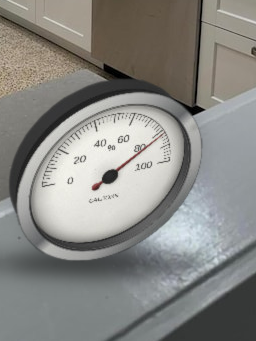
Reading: 80 %
